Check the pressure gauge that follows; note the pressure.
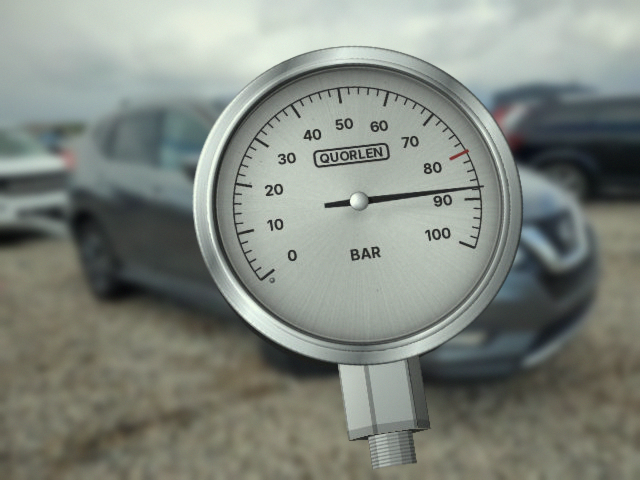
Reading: 88 bar
